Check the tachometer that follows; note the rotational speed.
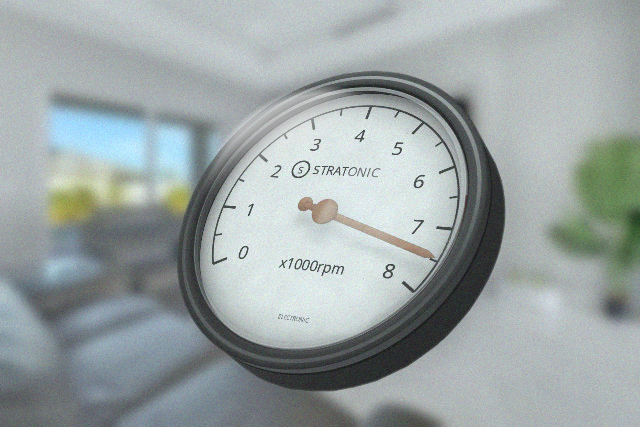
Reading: 7500 rpm
